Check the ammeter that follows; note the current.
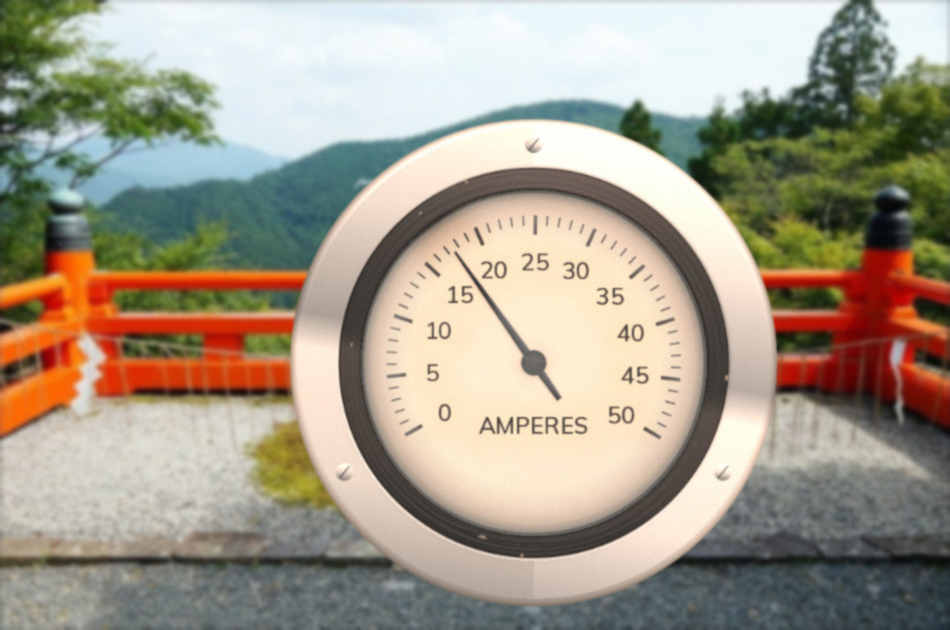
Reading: 17.5 A
